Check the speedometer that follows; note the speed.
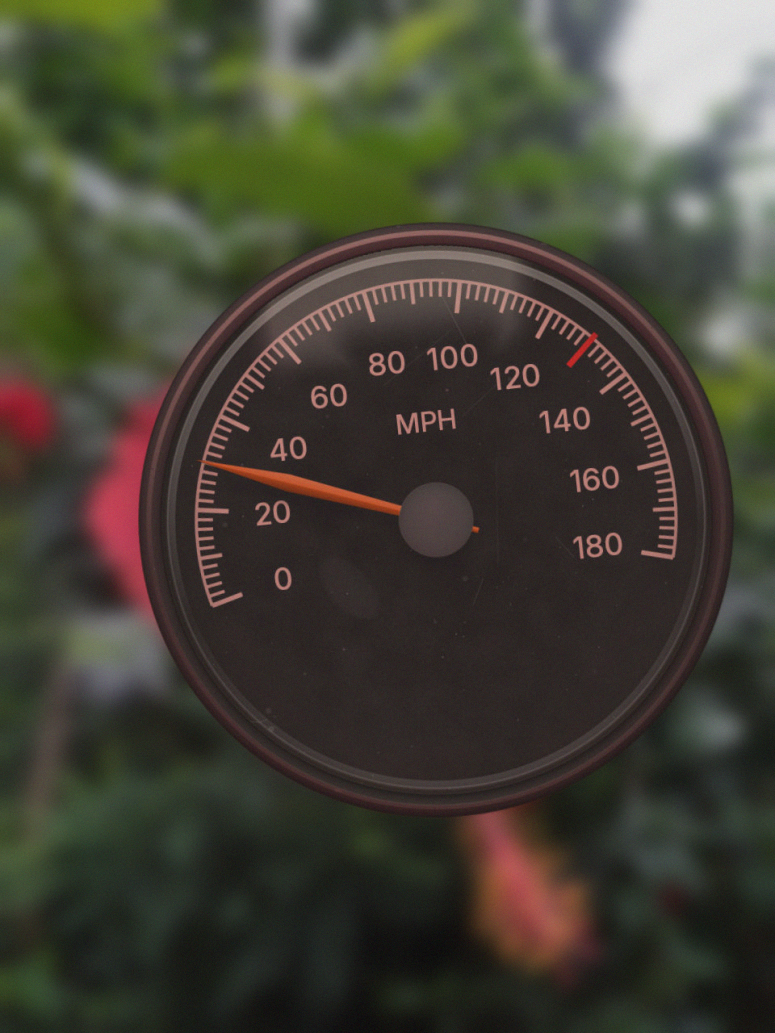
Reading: 30 mph
